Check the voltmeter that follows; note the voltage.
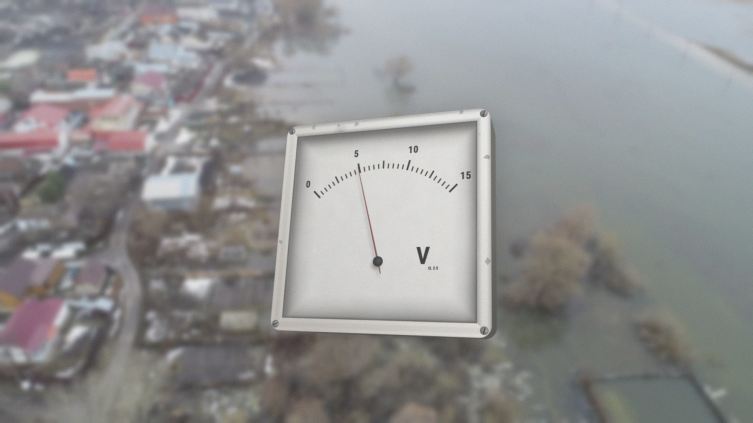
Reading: 5 V
